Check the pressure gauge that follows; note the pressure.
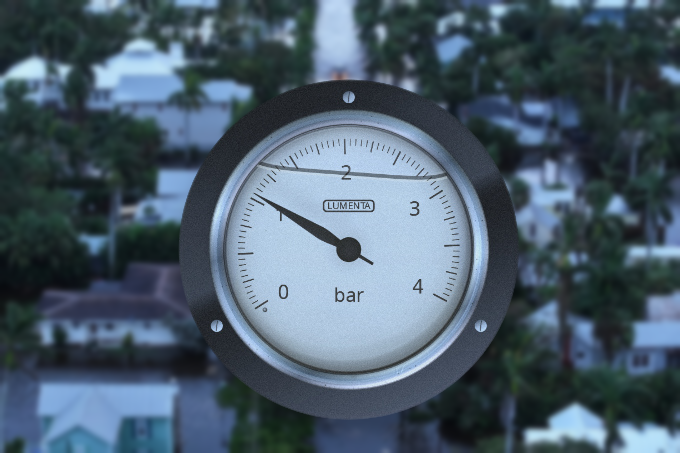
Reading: 1.05 bar
